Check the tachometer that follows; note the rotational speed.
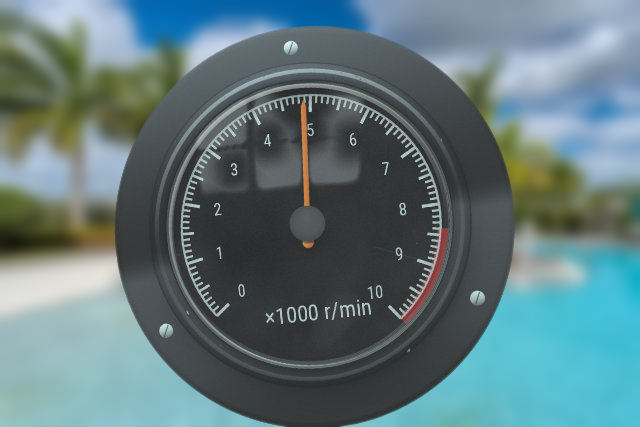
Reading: 4900 rpm
